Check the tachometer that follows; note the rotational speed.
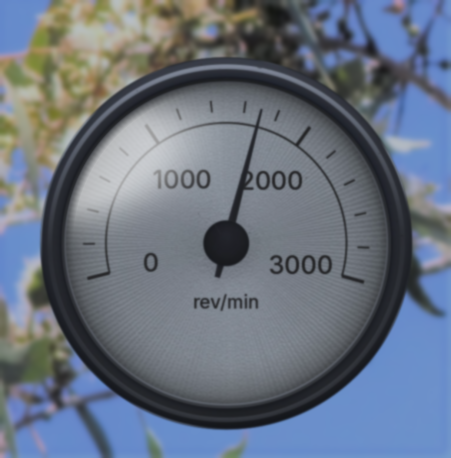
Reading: 1700 rpm
